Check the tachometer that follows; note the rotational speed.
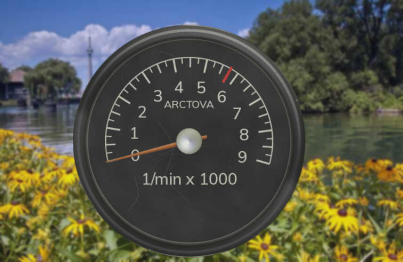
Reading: 0 rpm
